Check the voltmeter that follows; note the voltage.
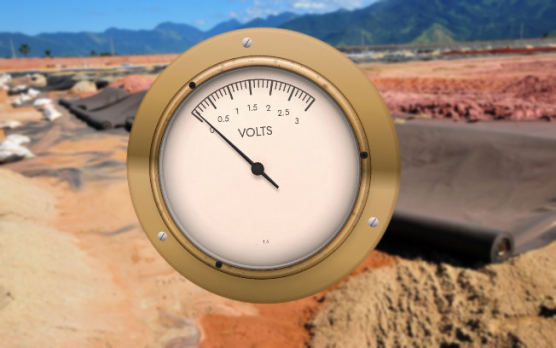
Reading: 0.1 V
